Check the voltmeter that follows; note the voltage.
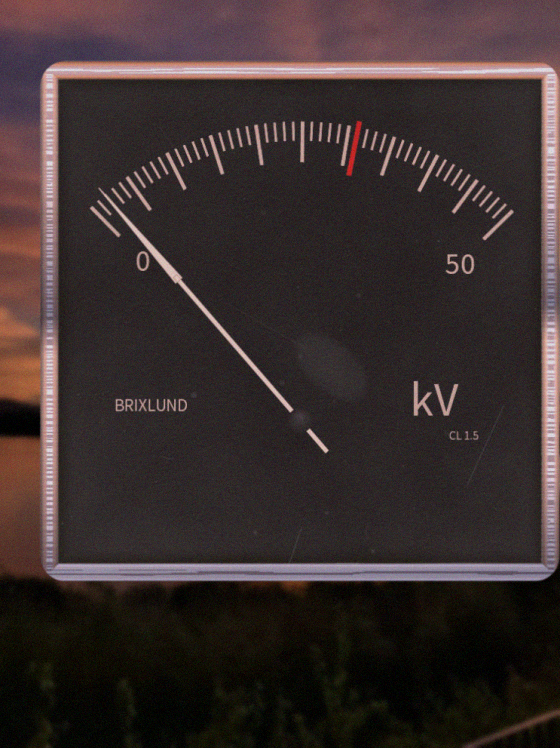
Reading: 2 kV
